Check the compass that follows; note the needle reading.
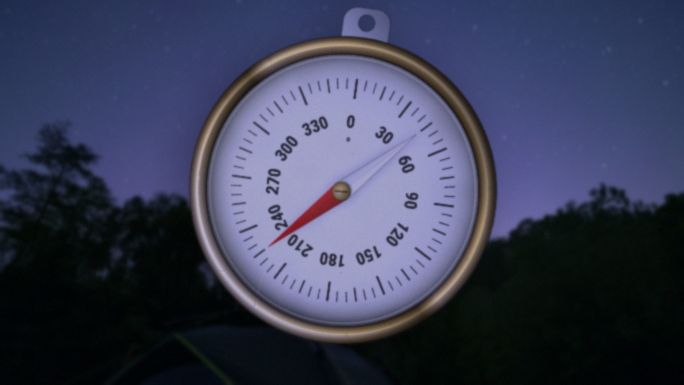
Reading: 225 °
